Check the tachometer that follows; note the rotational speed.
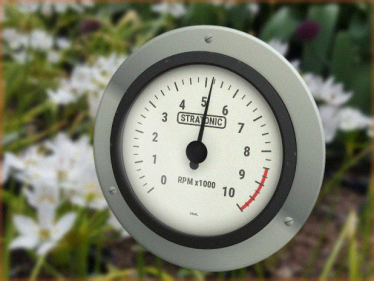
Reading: 5250 rpm
